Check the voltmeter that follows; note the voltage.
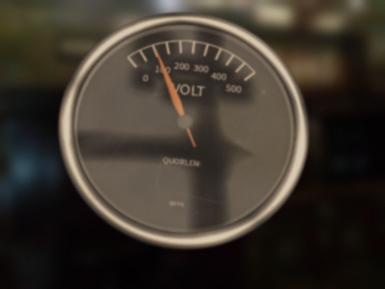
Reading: 100 V
